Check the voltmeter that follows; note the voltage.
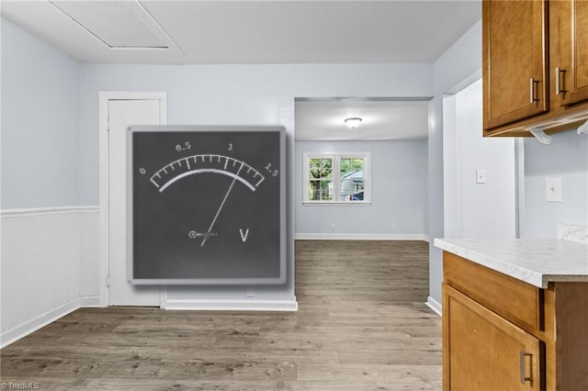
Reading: 1.2 V
